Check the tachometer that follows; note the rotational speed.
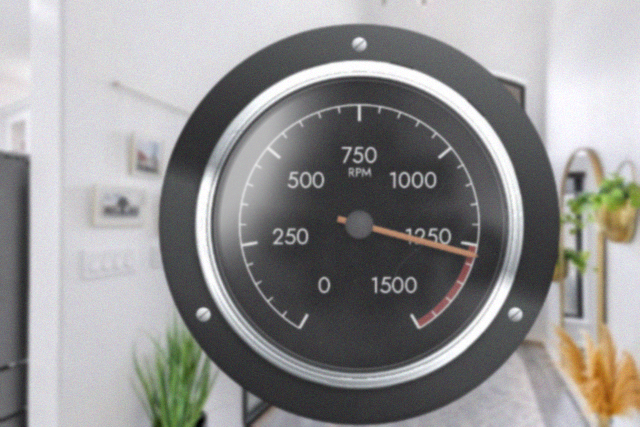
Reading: 1275 rpm
